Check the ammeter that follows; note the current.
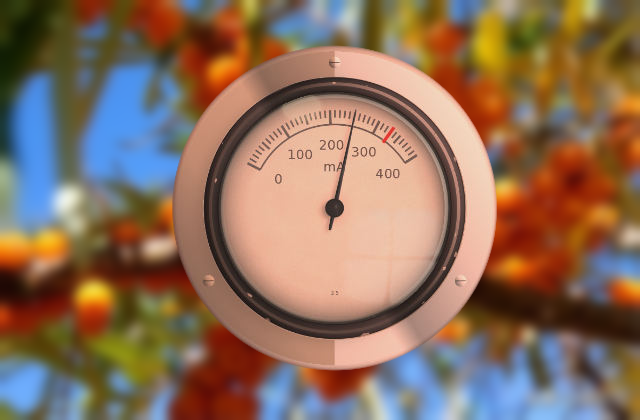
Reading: 250 mA
